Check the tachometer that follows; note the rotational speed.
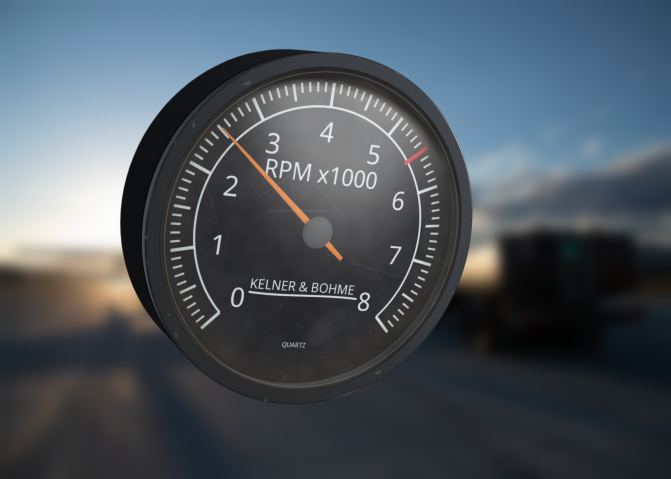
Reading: 2500 rpm
